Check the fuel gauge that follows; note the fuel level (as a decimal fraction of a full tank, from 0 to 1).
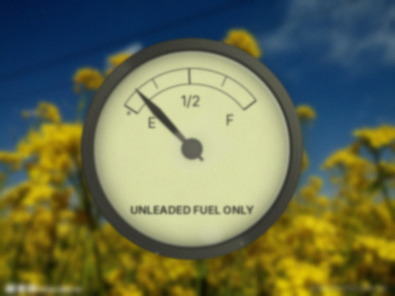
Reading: 0.125
